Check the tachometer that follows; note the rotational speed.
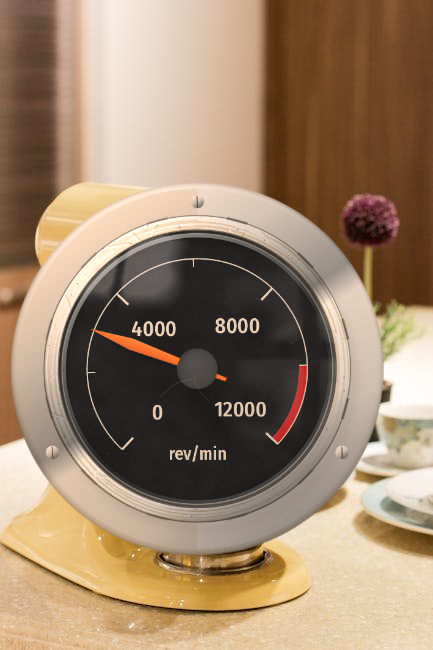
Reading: 3000 rpm
